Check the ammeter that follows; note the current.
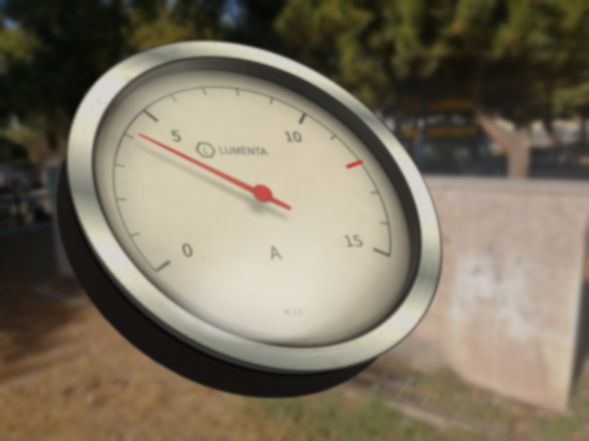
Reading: 4 A
